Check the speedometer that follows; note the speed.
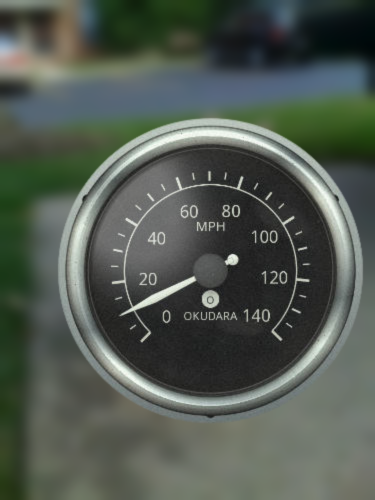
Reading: 10 mph
